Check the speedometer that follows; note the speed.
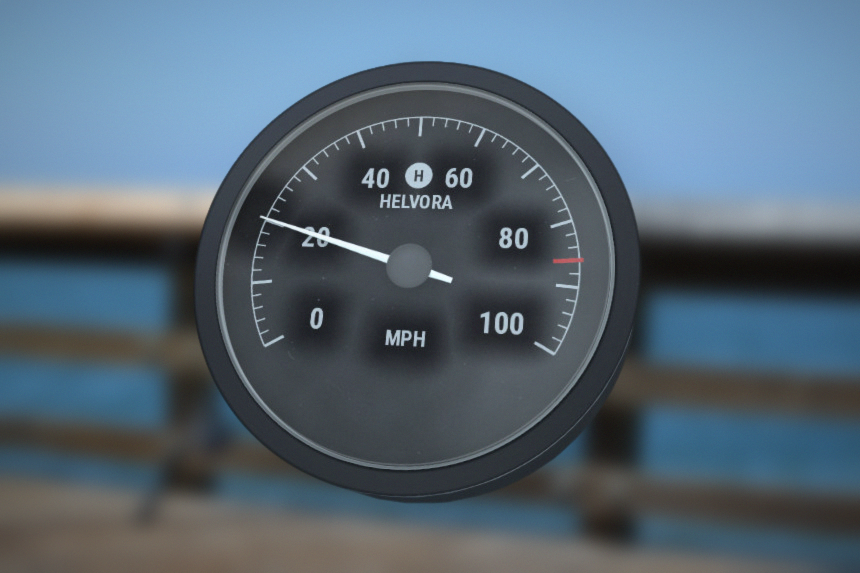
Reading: 20 mph
